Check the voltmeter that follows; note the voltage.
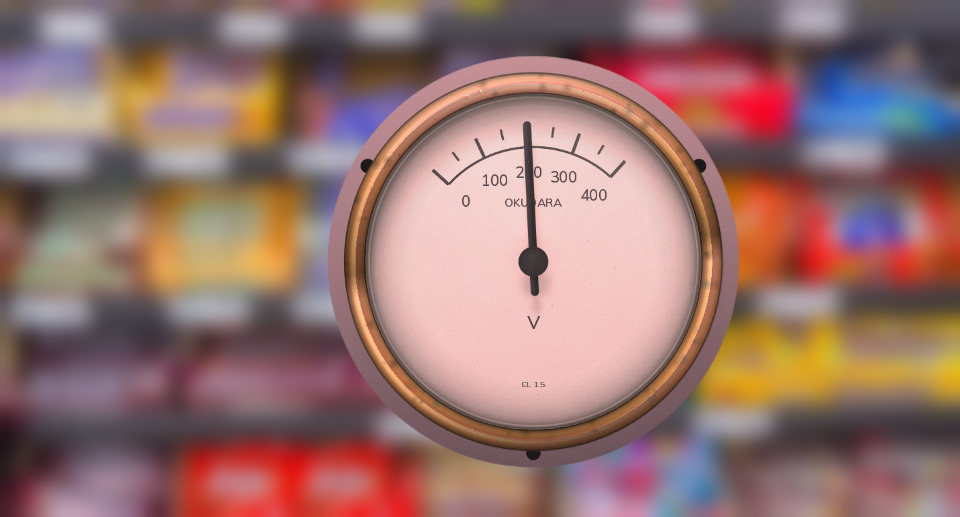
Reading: 200 V
